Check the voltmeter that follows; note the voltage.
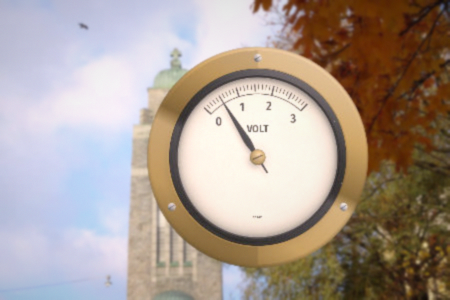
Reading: 0.5 V
